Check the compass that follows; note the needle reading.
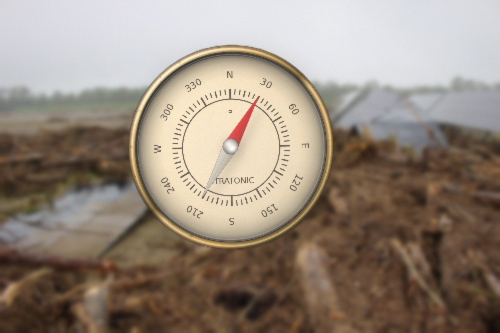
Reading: 30 °
